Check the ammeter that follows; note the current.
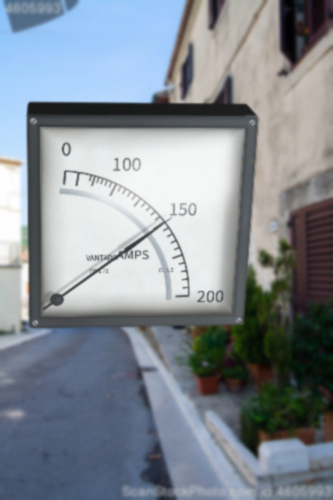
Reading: 150 A
